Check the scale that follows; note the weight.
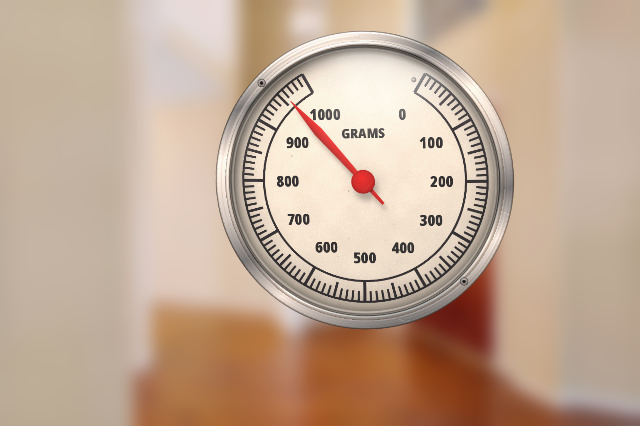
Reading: 960 g
